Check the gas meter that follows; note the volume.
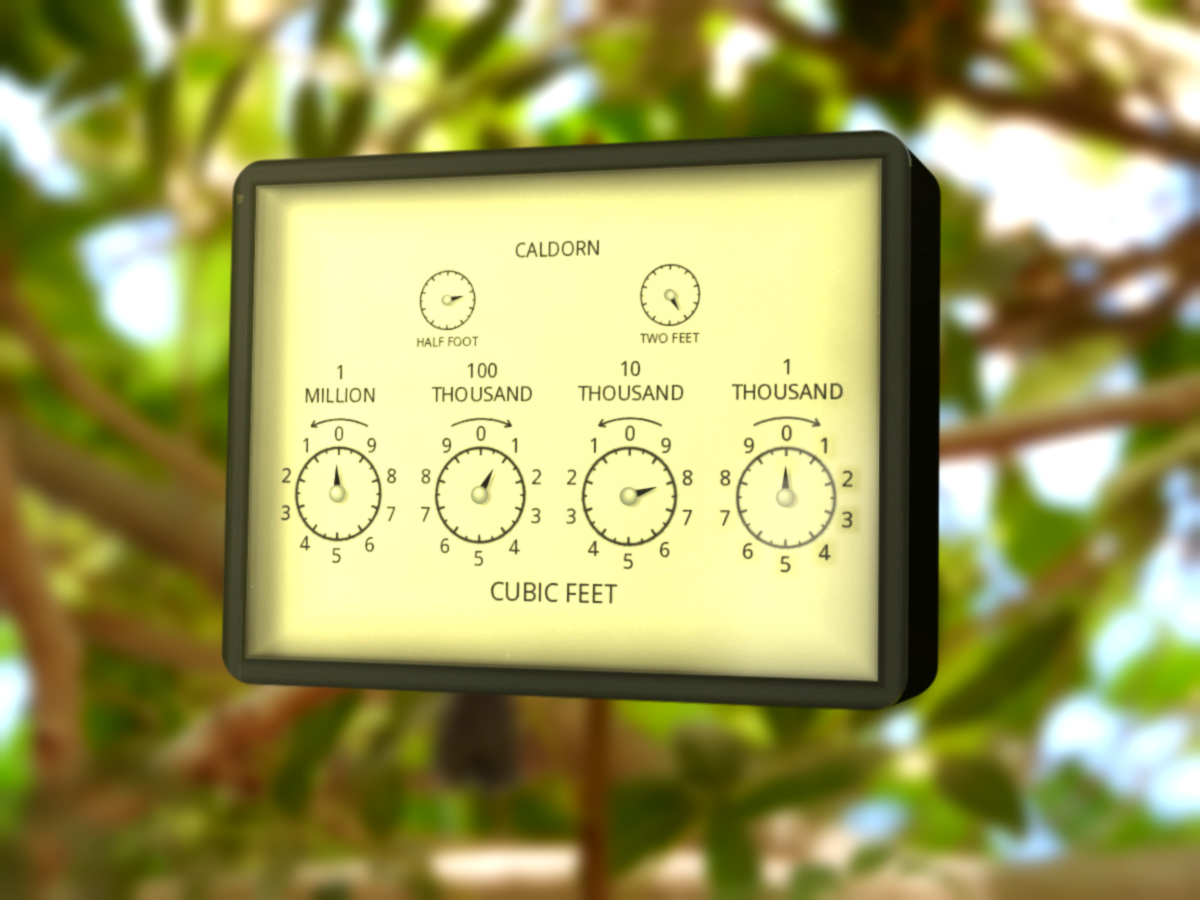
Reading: 8000 ft³
